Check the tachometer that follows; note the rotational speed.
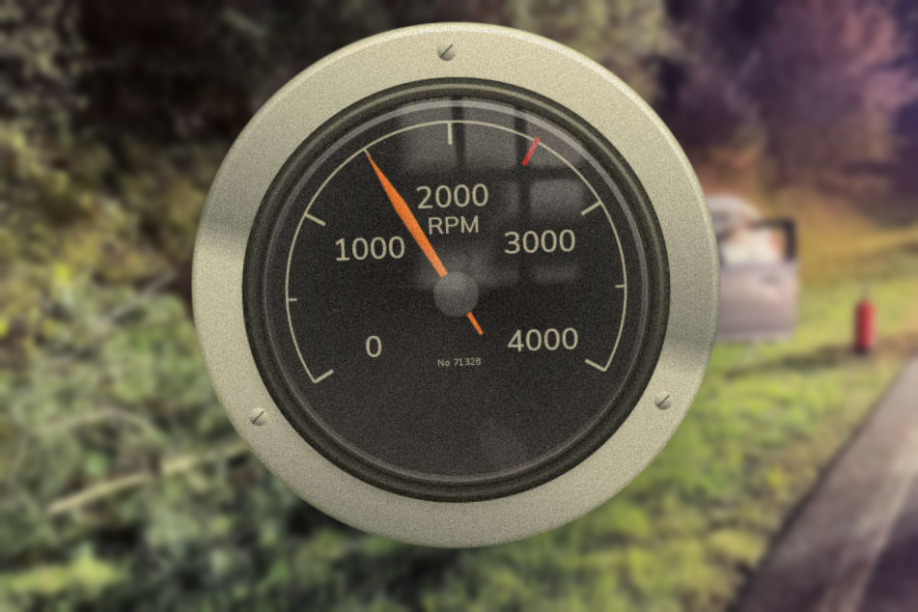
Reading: 1500 rpm
